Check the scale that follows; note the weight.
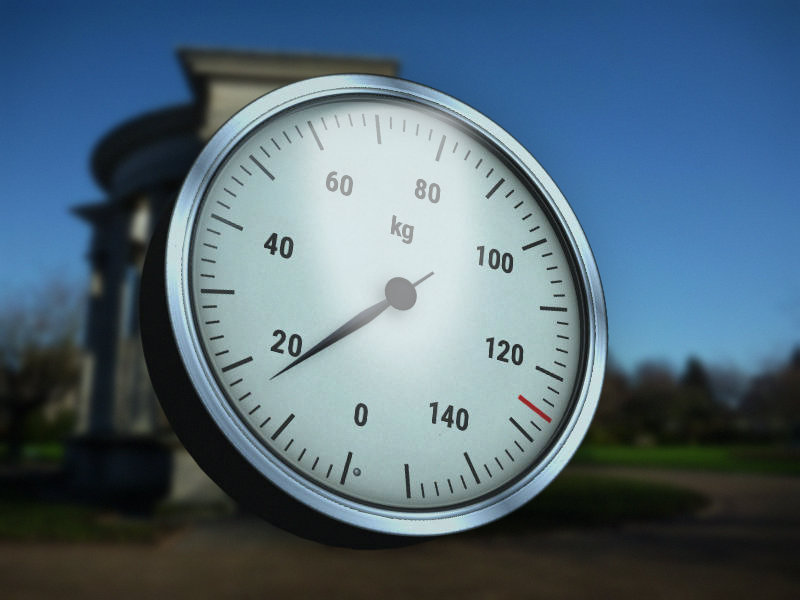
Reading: 16 kg
